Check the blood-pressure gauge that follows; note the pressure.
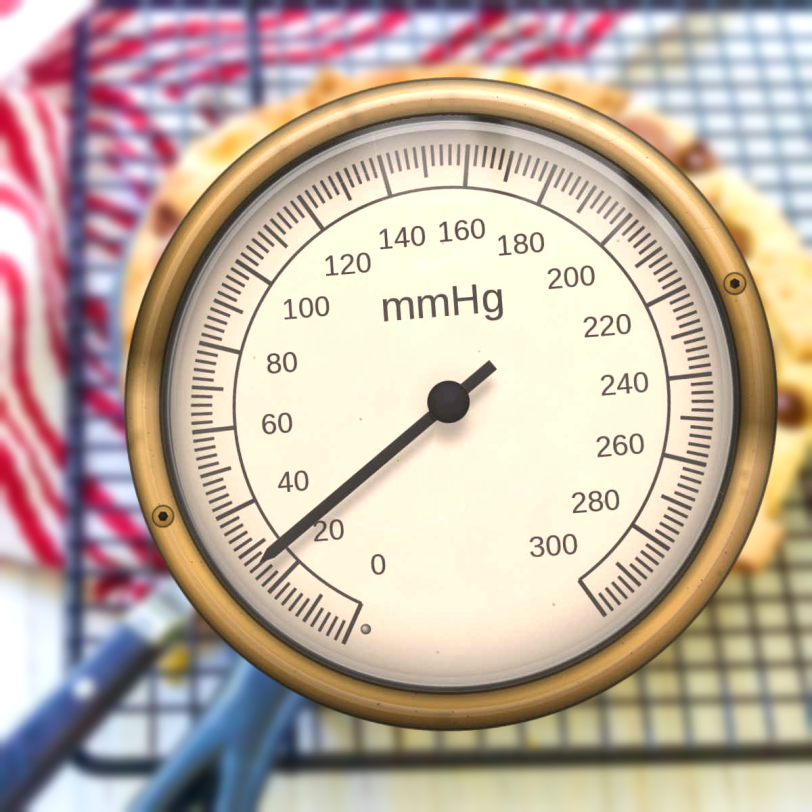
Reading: 26 mmHg
